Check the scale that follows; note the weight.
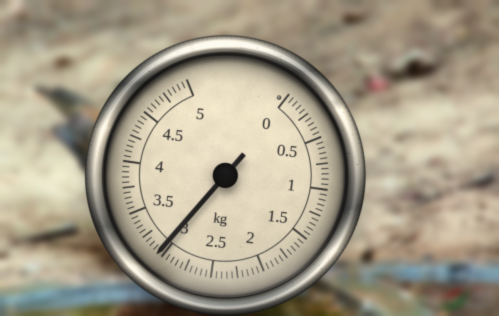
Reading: 3.05 kg
